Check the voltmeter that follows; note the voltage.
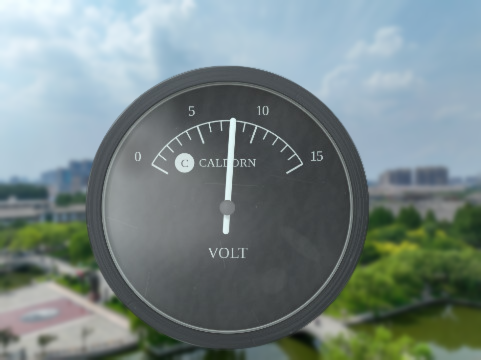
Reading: 8 V
